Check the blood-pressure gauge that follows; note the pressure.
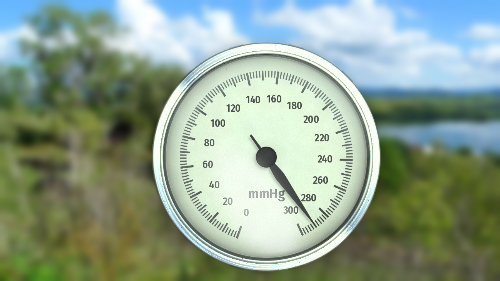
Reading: 290 mmHg
